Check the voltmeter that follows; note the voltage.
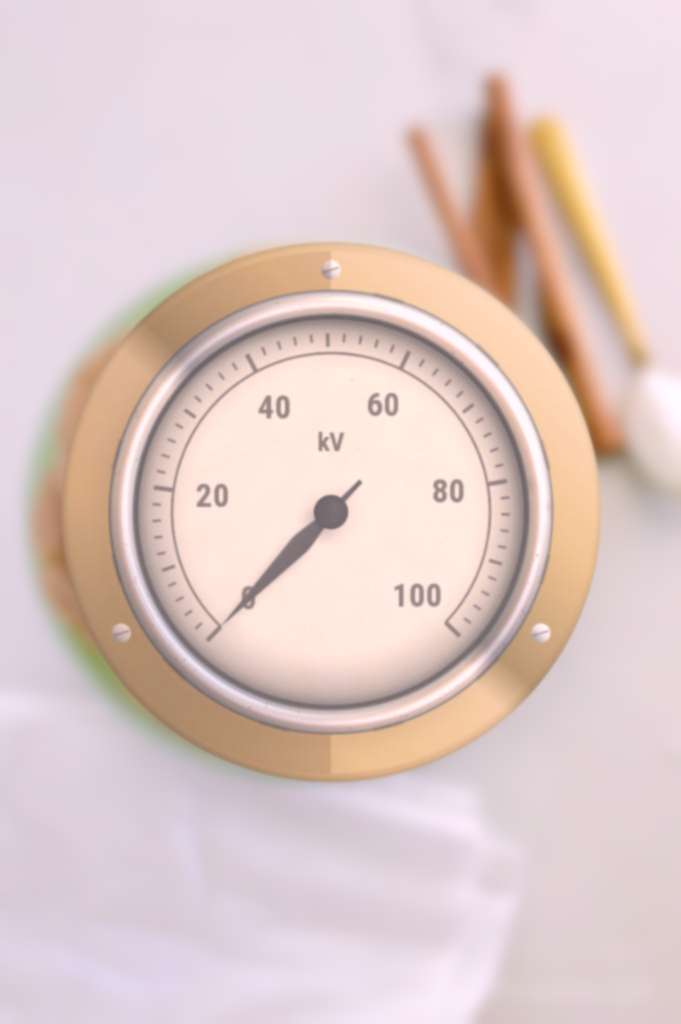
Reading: 0 kV
